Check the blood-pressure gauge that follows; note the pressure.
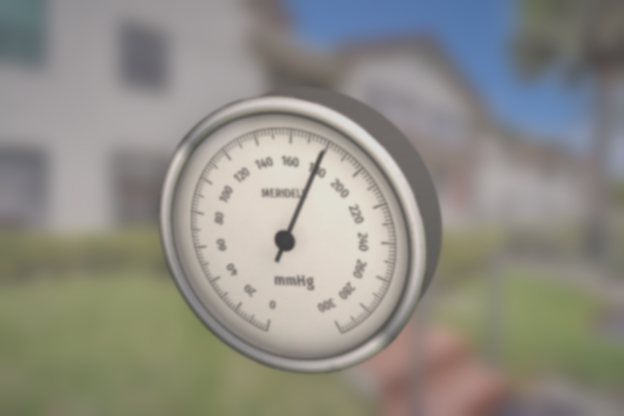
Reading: 180 mmHg
